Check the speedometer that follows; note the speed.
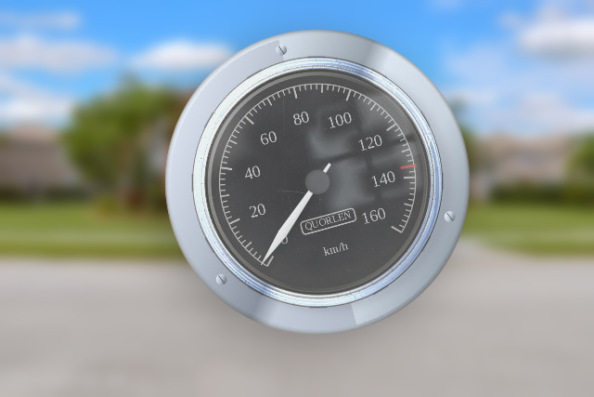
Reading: 2 km/h
